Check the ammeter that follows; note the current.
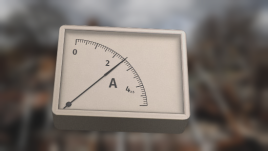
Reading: 2.5 A
